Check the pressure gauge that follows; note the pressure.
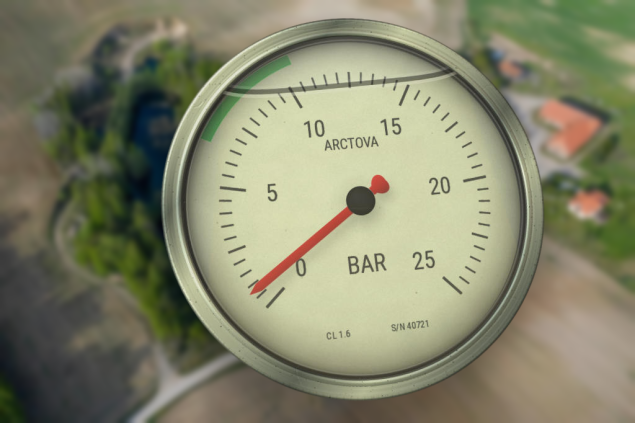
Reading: 0.75 bar
